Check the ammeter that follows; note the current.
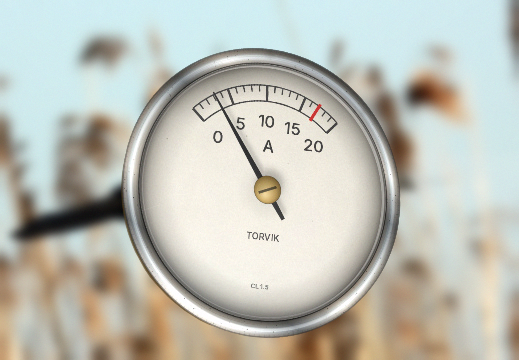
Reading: 3 A
